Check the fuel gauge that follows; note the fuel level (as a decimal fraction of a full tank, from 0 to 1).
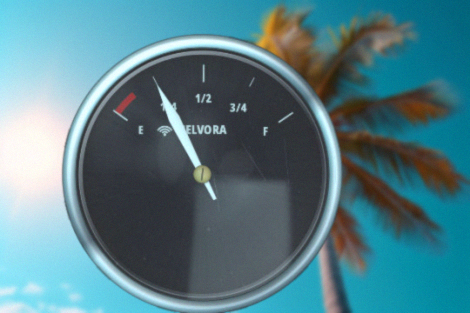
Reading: 0.25
